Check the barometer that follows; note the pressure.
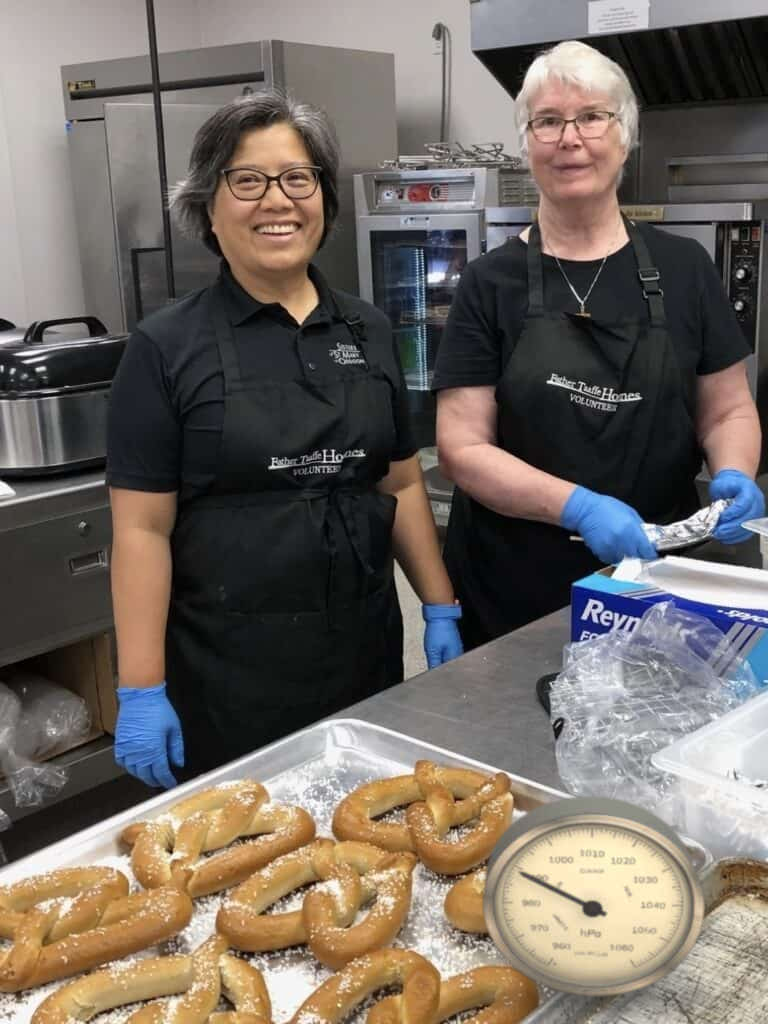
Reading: 990 hPa
